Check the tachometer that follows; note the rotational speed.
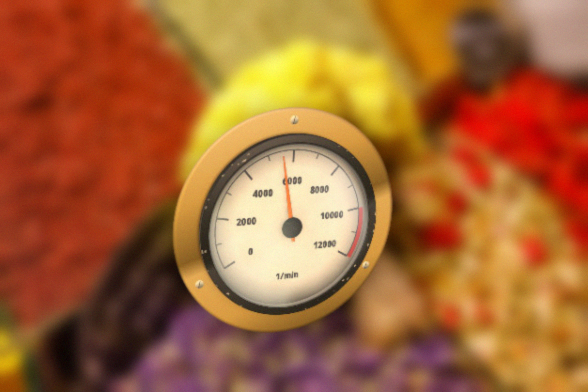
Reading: 5500 rpm
